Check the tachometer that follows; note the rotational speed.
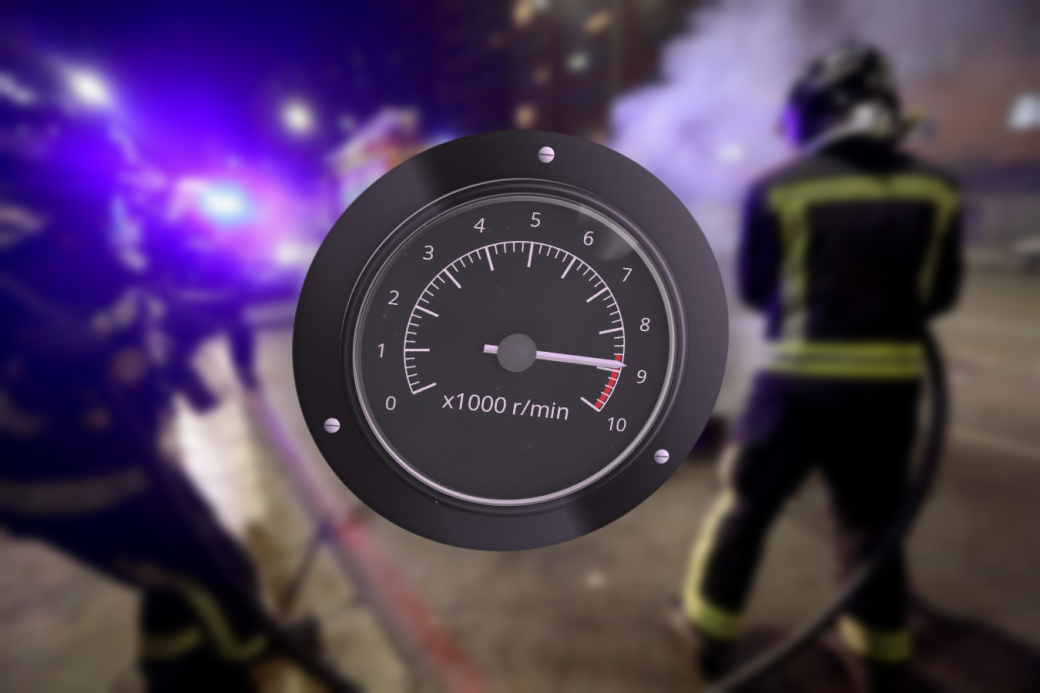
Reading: 8800 rpm
